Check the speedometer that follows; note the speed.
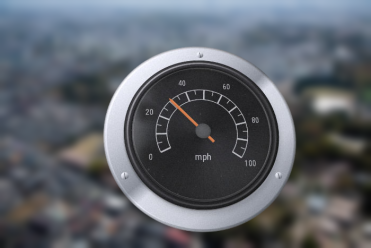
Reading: 30 mph
